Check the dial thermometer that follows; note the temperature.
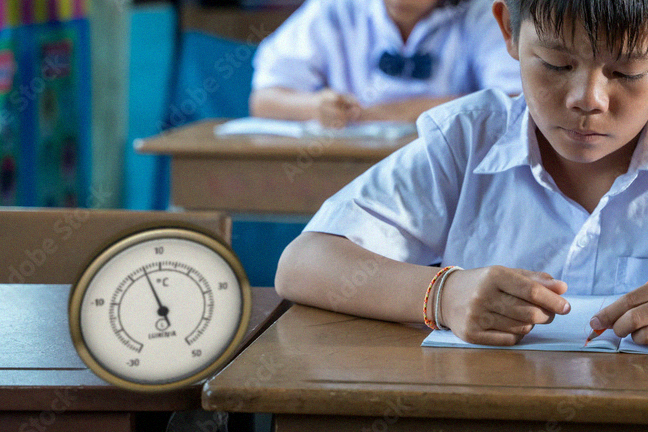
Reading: 5 °C
